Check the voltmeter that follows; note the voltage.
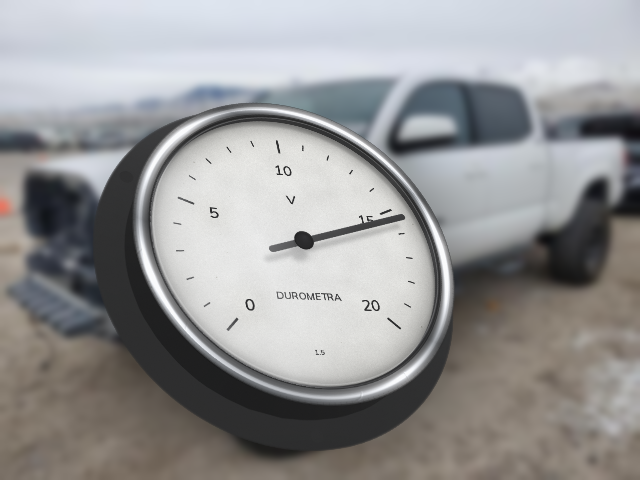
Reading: 15.5 V
